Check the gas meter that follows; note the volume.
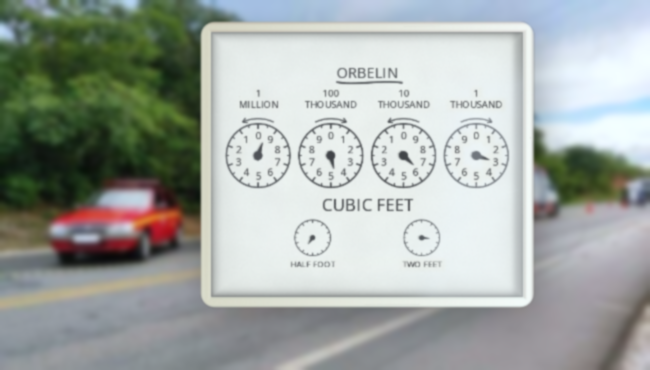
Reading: 946300 ft³
